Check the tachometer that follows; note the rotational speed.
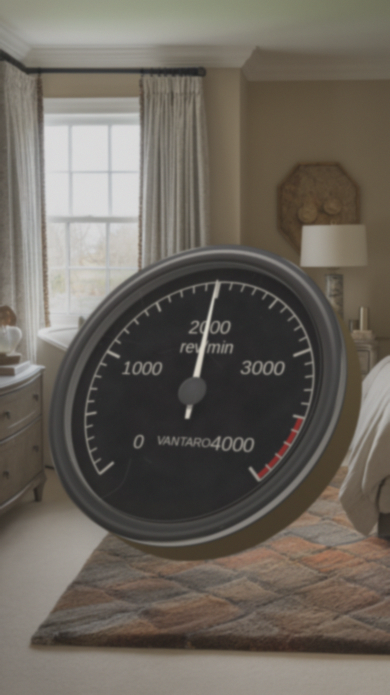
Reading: 2000 rpm
